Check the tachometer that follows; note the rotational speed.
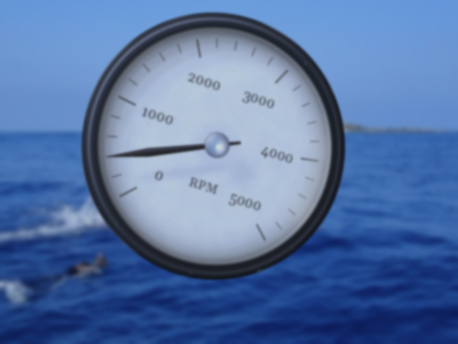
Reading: 400 rpm
